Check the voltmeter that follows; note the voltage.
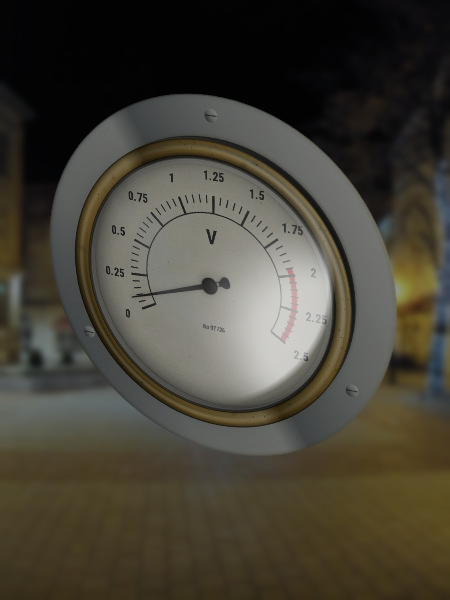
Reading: 0.1 V
